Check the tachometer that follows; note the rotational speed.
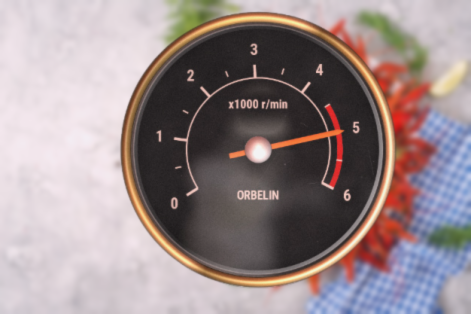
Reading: 5000 rpm
